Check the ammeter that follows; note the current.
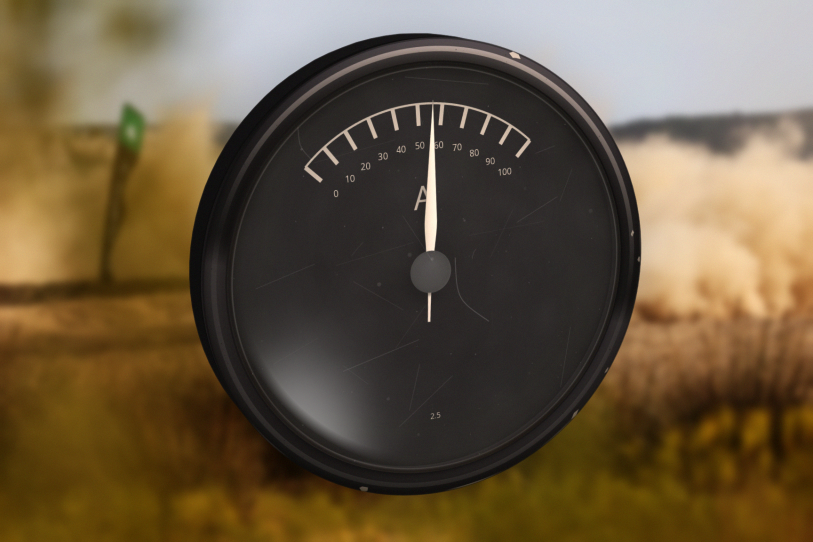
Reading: 55 A
